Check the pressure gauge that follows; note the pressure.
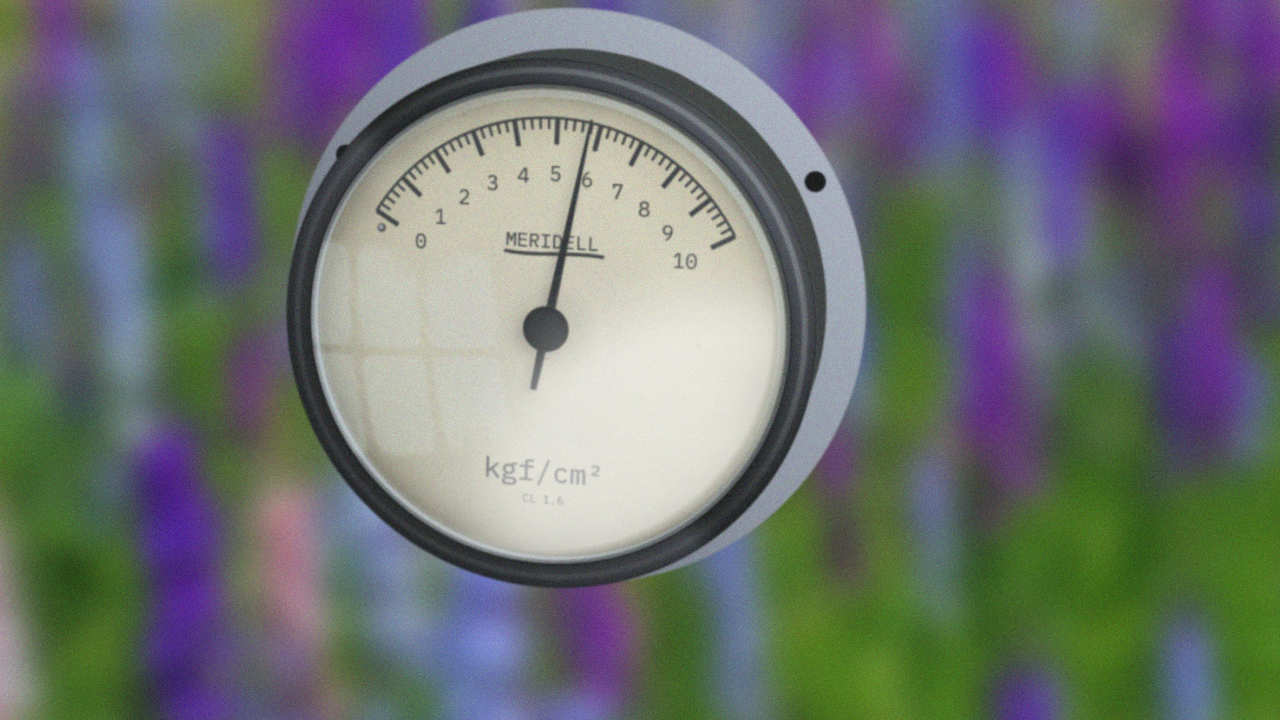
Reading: 5.8 kg/cm²
